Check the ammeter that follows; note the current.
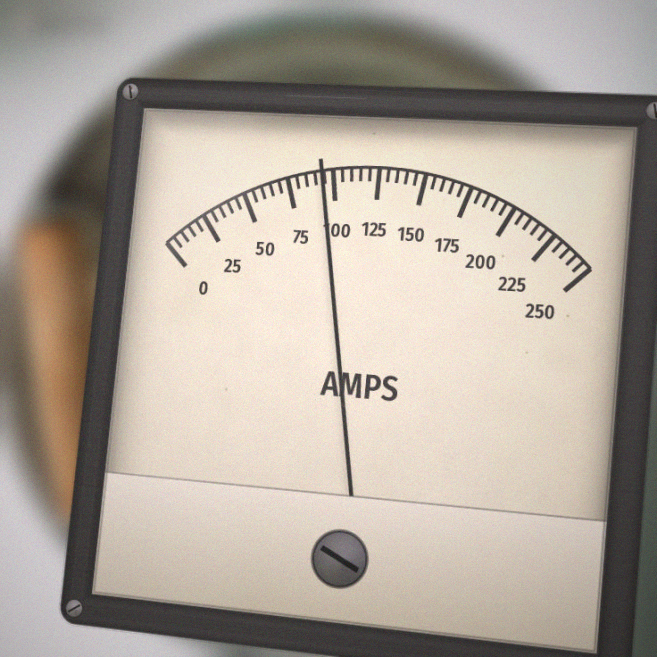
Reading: 95 A
